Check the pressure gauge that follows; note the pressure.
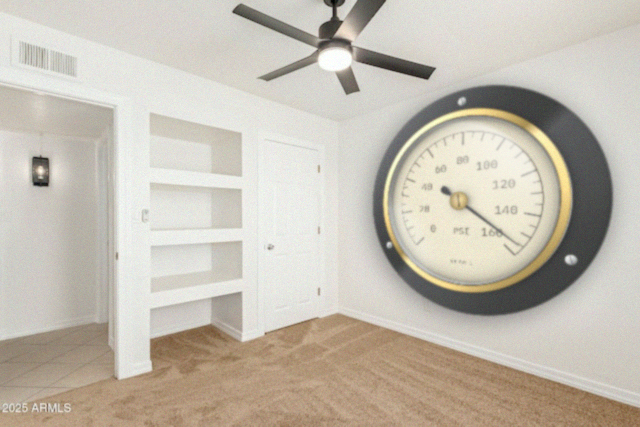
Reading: 155 psi
